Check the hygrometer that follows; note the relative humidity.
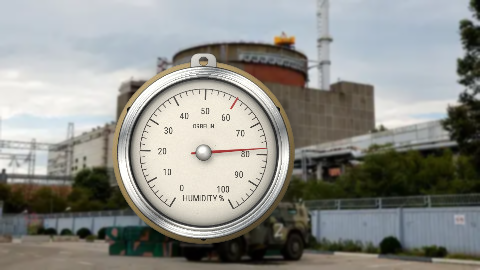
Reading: 78 %
